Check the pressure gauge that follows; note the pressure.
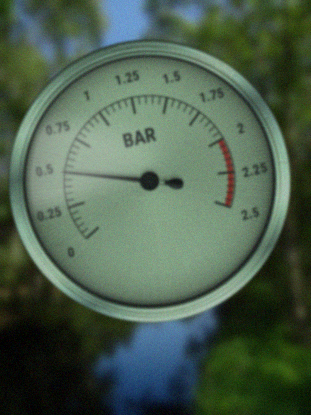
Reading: 0.5 bar
